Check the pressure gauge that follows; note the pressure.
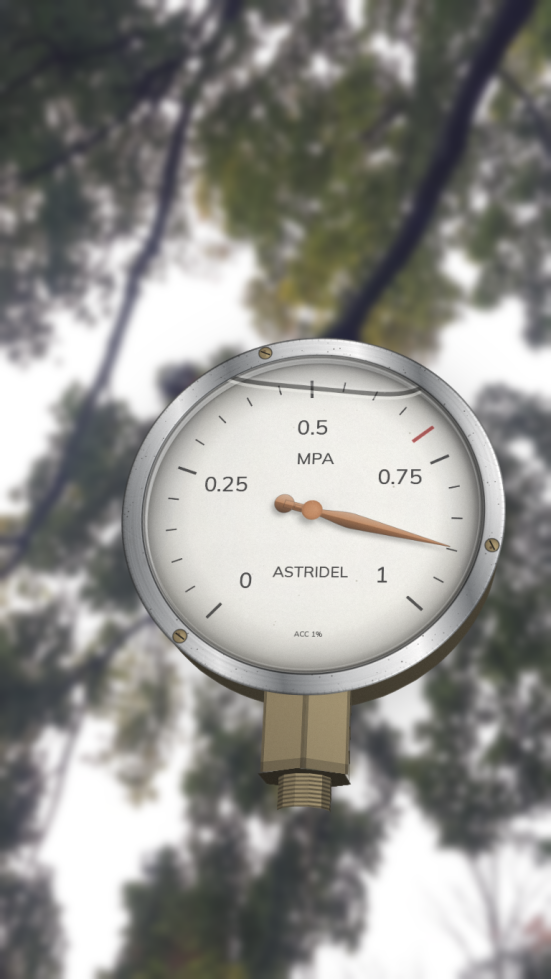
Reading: 0.9 MPa
